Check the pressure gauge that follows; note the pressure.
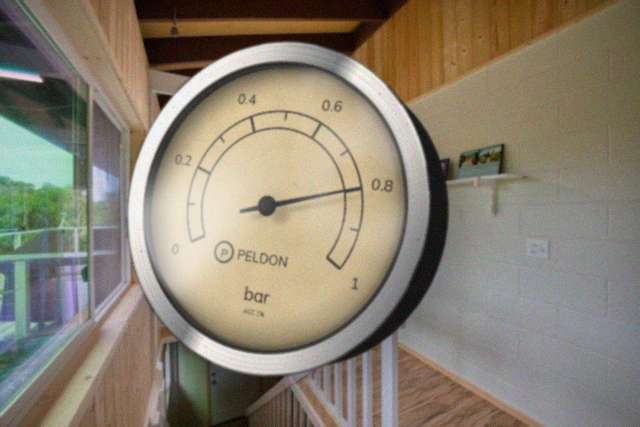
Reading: 0.8 bar
